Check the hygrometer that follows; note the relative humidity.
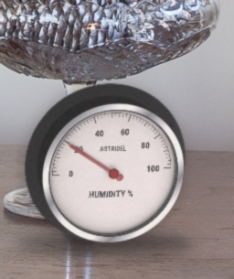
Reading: 20 %
